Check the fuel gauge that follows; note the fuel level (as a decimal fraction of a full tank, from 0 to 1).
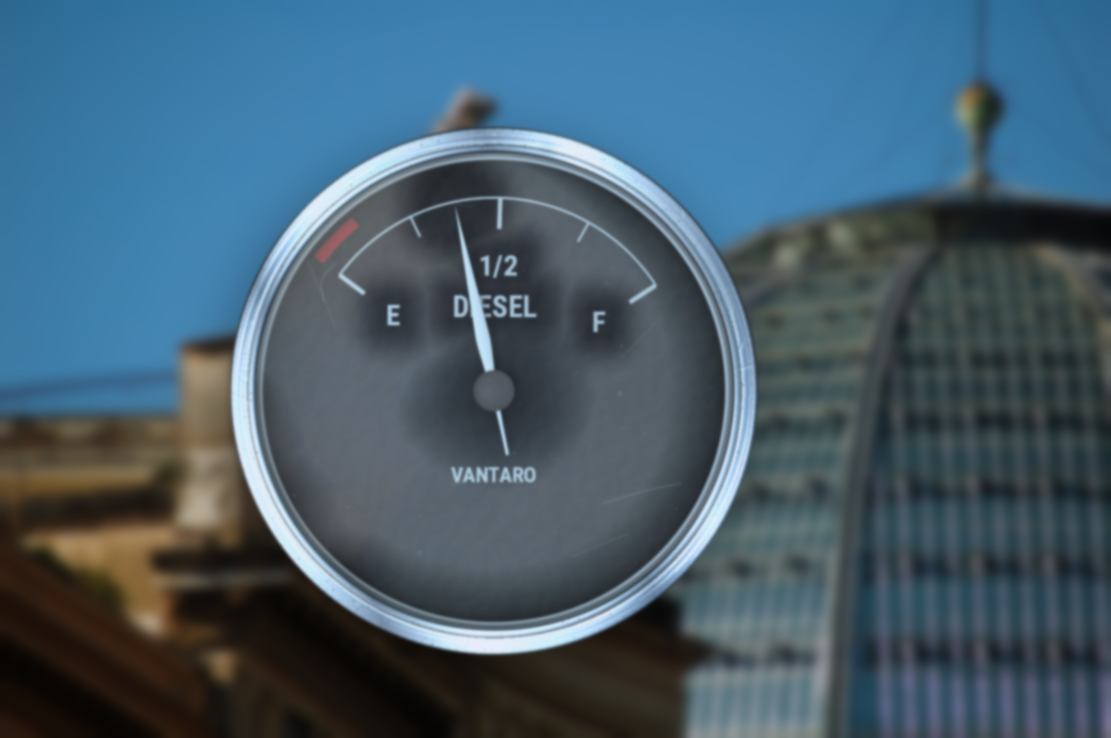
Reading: 0.375
